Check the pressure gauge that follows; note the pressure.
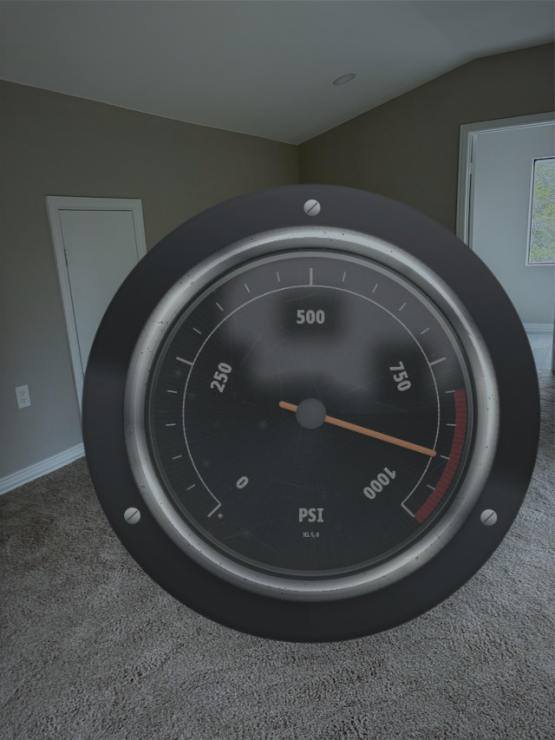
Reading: 900 psi
